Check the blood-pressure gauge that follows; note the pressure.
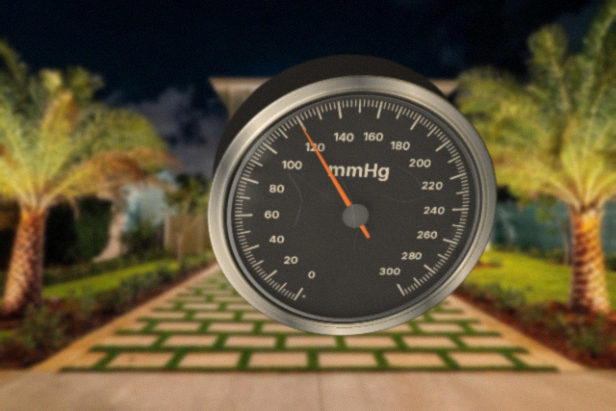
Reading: 120 mmHg
